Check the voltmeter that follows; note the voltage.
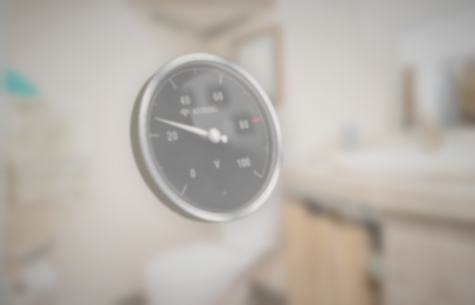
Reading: 25 V
